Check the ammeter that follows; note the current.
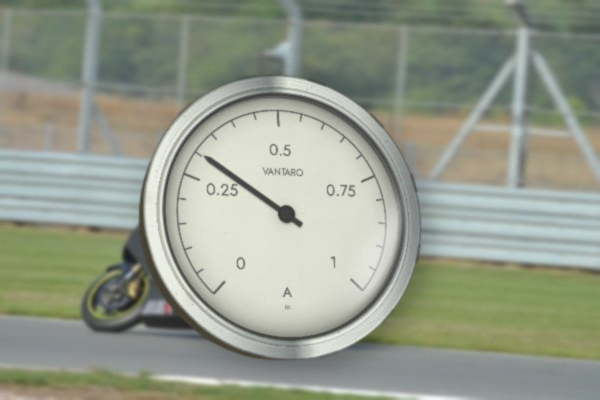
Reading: 0.3 A
